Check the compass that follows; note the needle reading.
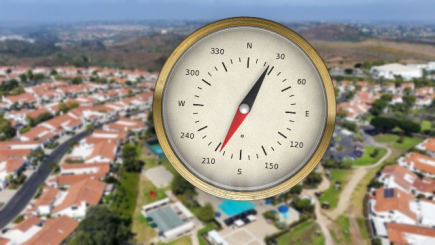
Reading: 205 °
